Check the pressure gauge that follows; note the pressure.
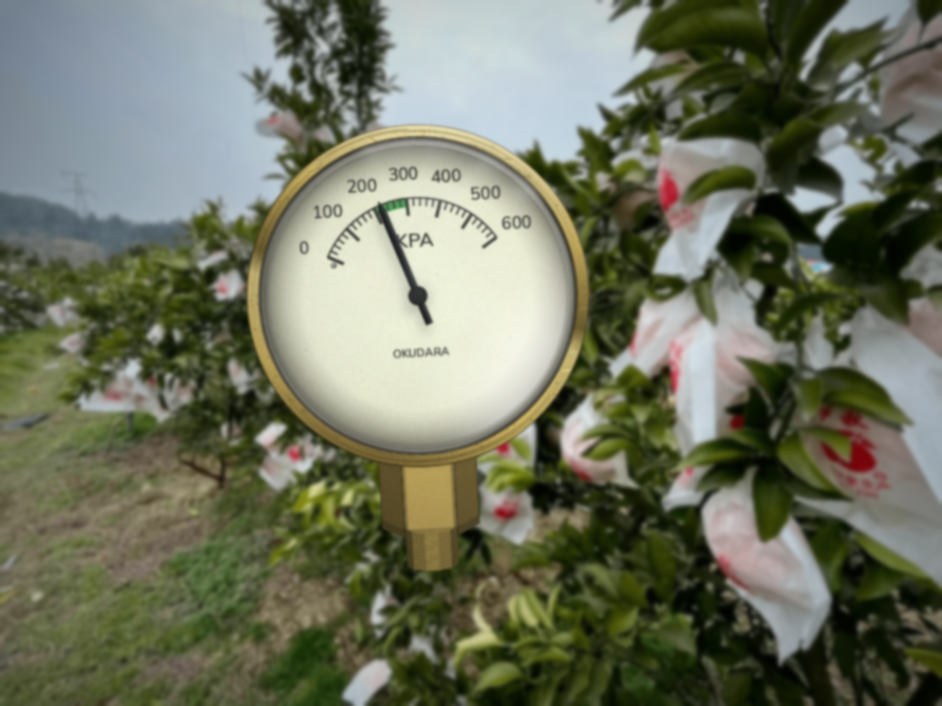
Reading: 220 kPa
